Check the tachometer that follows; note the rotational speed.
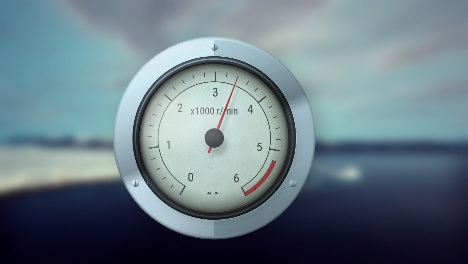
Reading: 3400 rpm
